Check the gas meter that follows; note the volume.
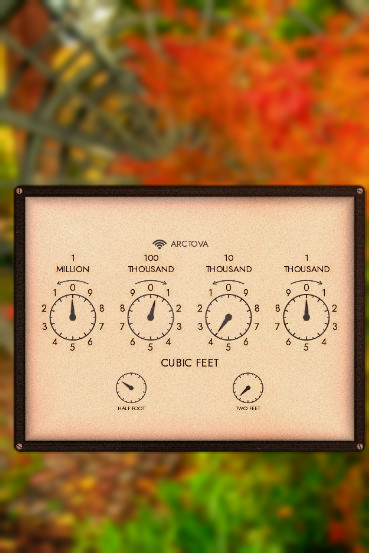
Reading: 4000 ft³
